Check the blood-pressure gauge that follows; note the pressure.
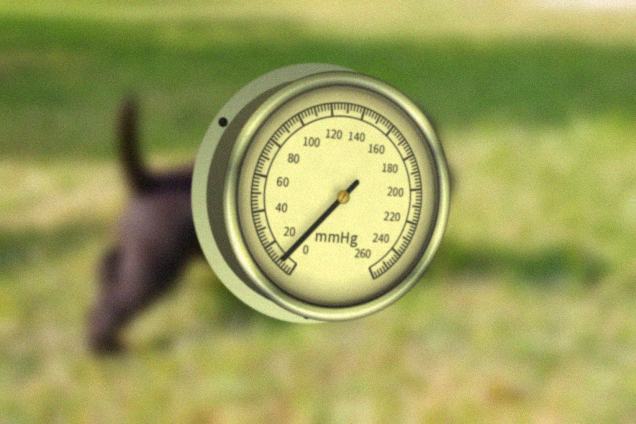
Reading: 10 mmHg
